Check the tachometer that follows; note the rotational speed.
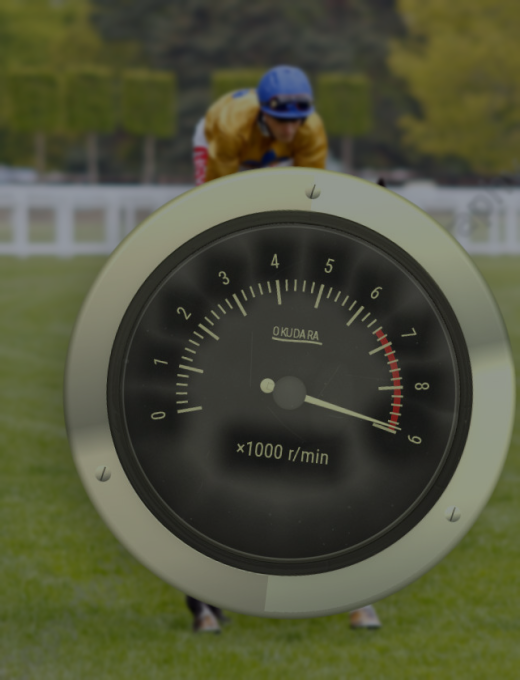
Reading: 8900 rpm
